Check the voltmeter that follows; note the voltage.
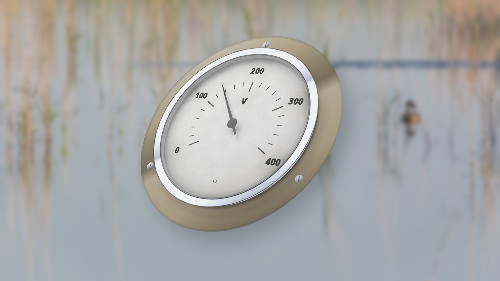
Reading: 140 V
